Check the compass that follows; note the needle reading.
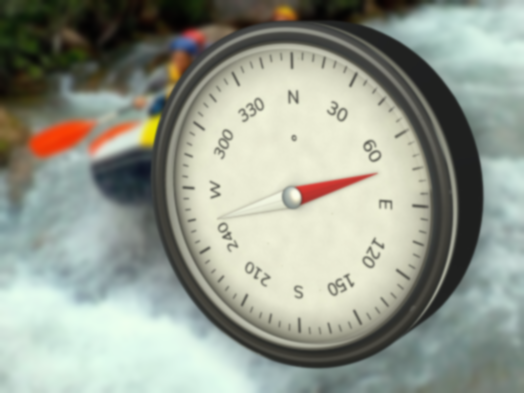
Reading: 72.5 °
